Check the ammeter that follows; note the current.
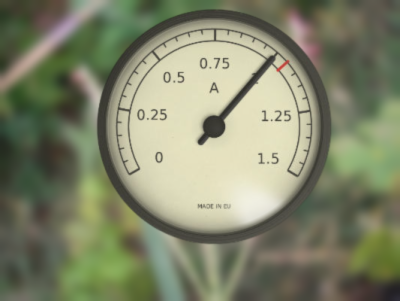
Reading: 1 A
